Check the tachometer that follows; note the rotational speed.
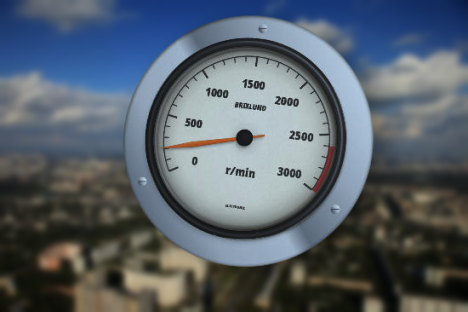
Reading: 200 rpm
